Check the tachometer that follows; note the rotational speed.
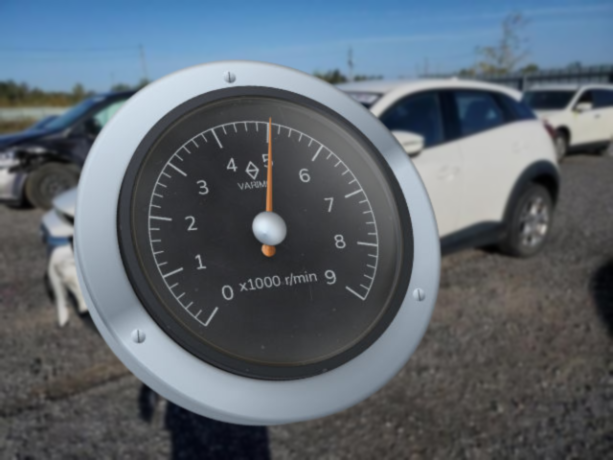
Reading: 5000 rpm
